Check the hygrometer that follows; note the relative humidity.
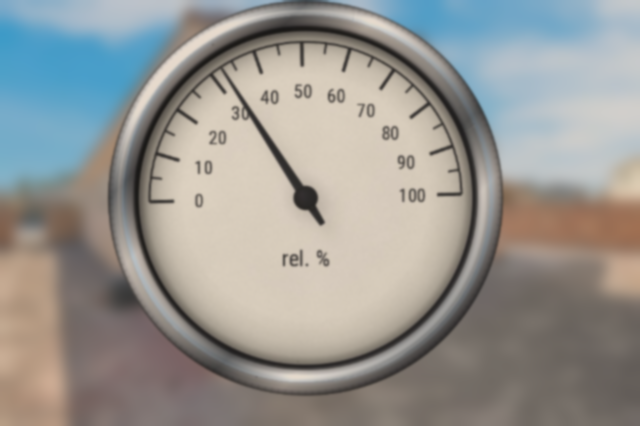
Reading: 32.5 %
